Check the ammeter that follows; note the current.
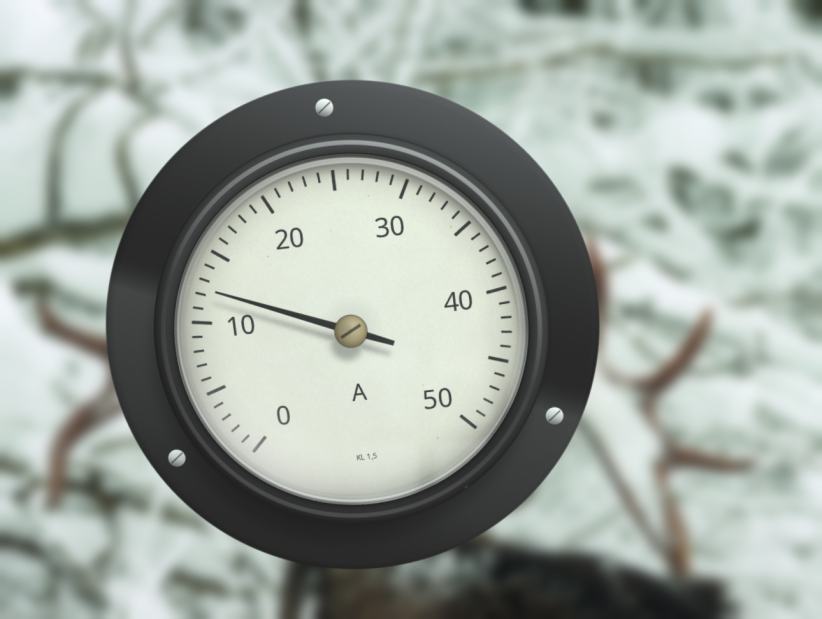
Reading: 12.5 A
